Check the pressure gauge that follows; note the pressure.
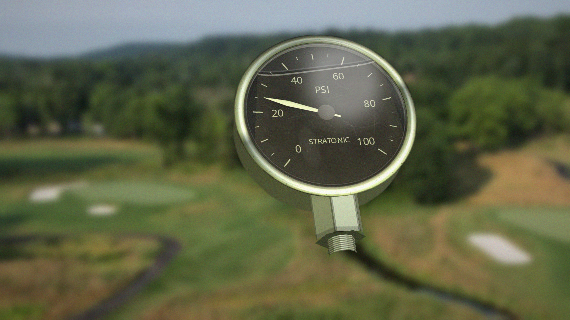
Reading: 25 psi
